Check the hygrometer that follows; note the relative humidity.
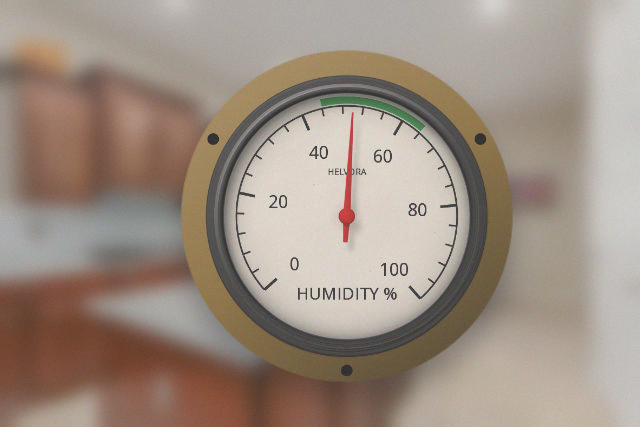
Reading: 50 %
